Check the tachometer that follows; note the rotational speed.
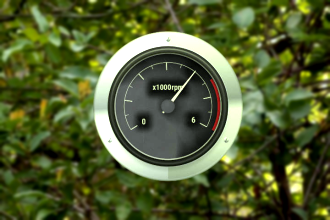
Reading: 4000 rpm
